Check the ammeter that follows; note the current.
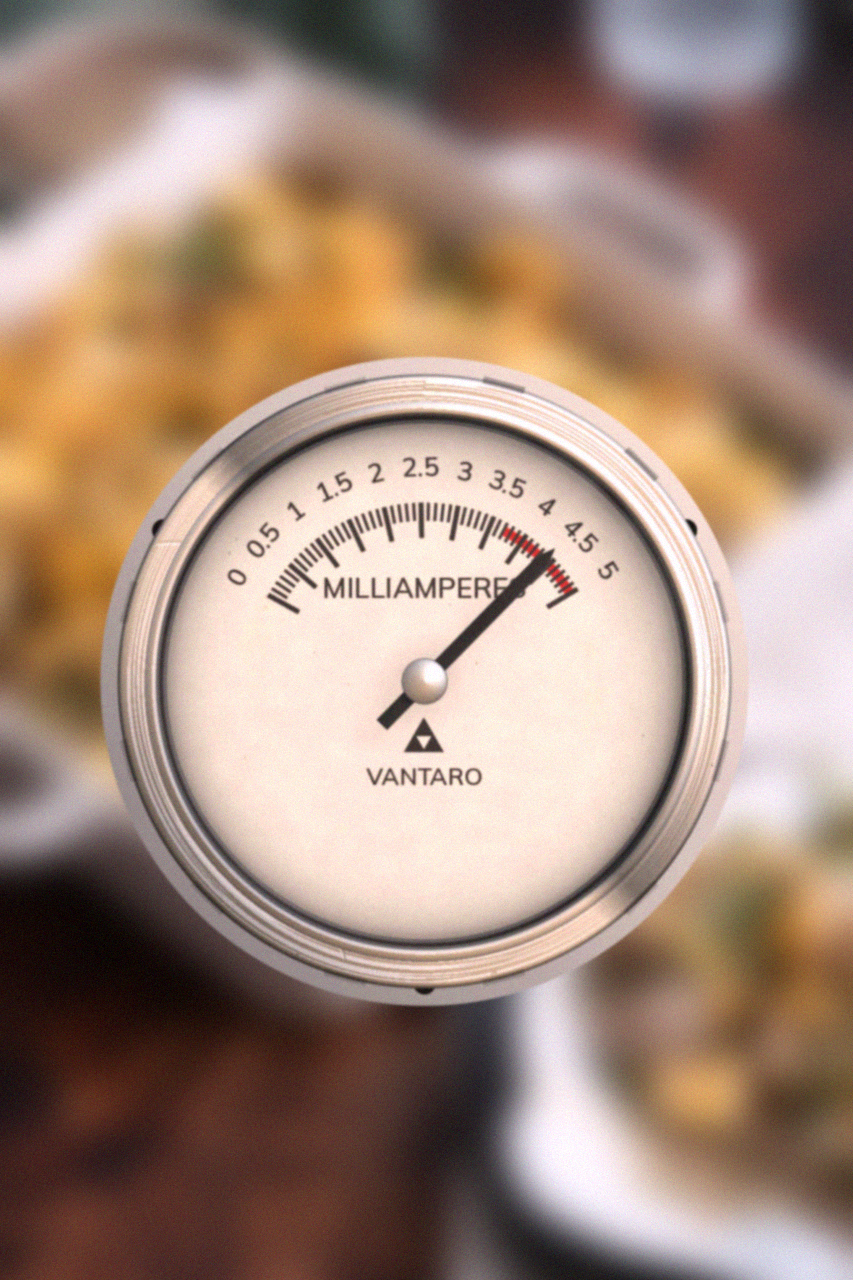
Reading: 4.4 mA
